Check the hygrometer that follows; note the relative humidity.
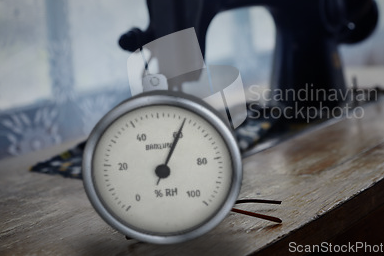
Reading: 60 %
